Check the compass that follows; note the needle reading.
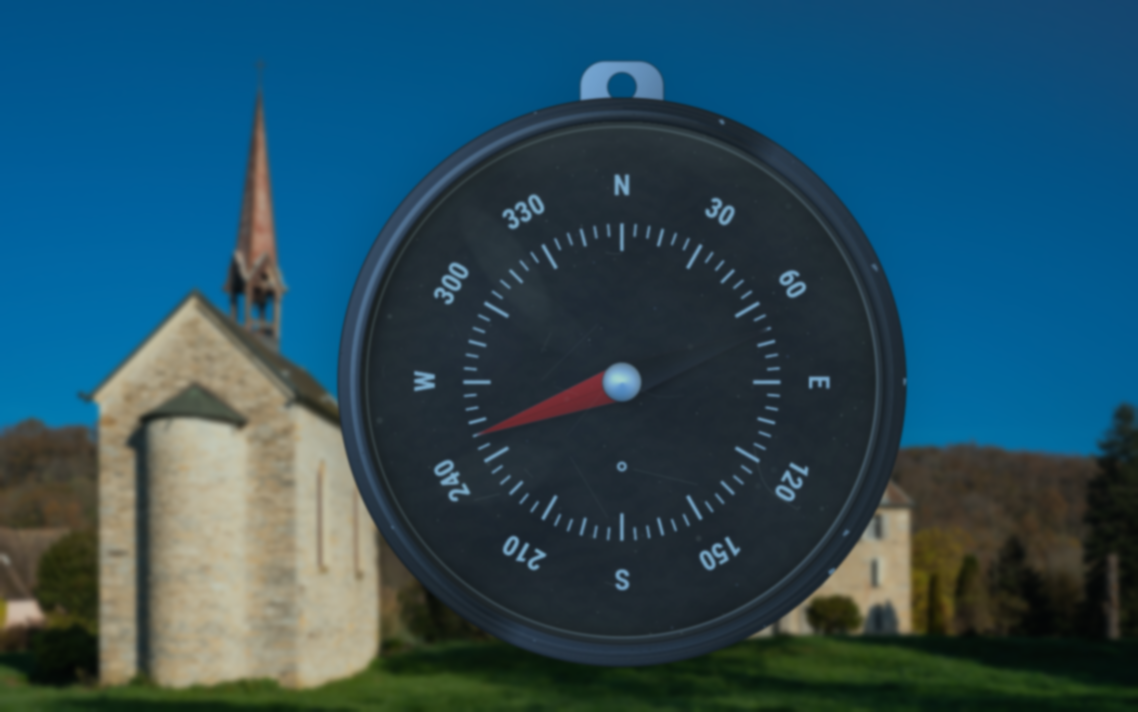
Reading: 250 °
